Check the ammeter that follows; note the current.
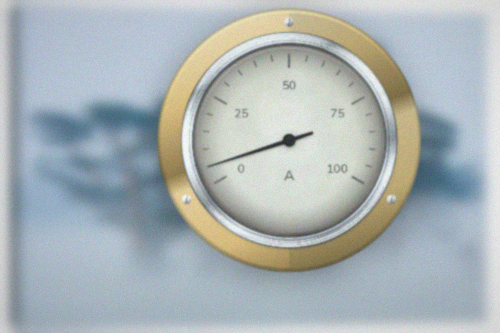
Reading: 5 A
